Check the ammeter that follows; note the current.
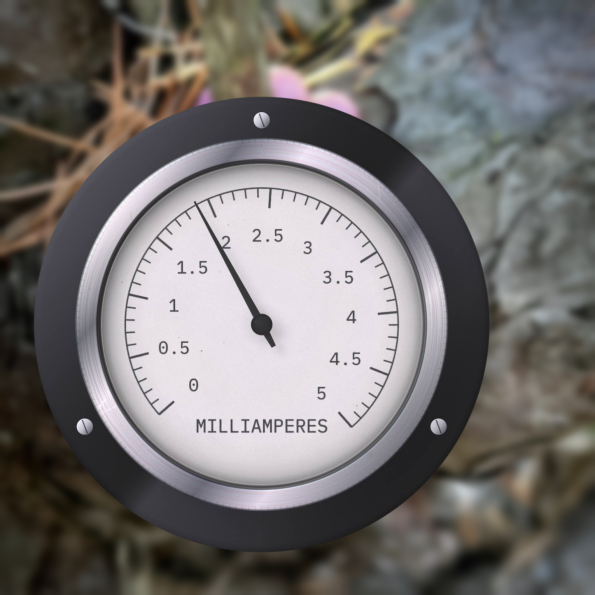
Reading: 1.9 mA
